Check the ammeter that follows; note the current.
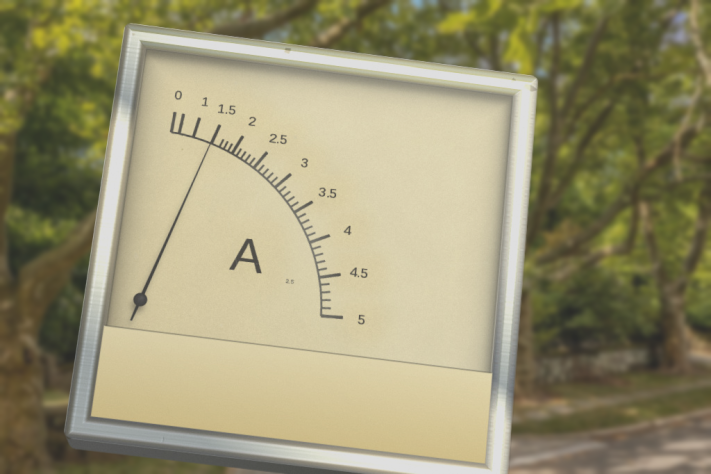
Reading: 1.5 A
